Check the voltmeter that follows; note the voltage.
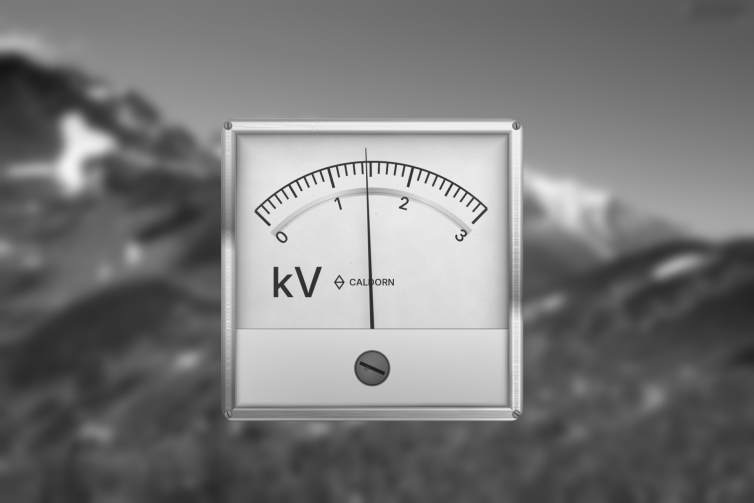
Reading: 1.45 kV
